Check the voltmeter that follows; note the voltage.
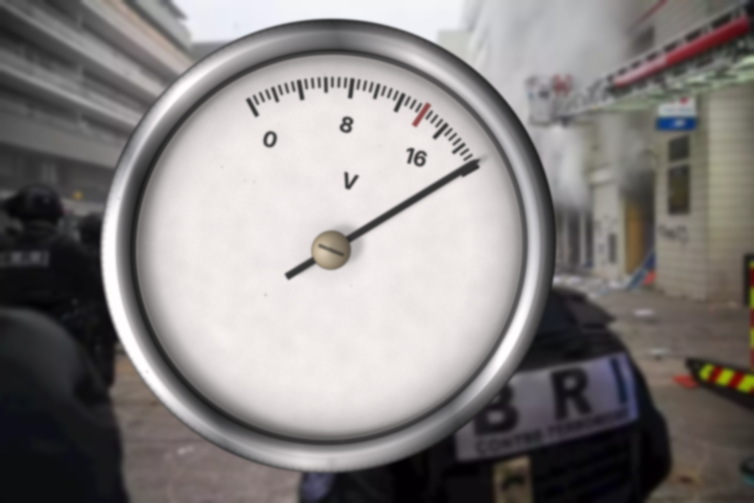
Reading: 19.5 V
